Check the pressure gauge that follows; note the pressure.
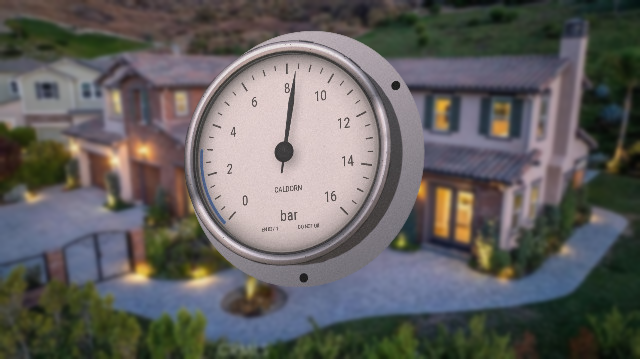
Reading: 8.5 bar
